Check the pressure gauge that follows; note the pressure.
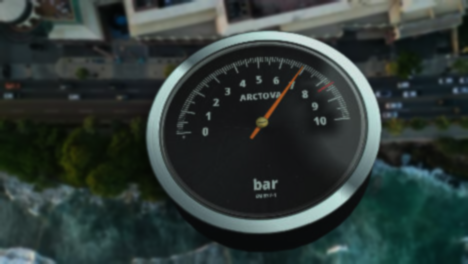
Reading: 7 bar
